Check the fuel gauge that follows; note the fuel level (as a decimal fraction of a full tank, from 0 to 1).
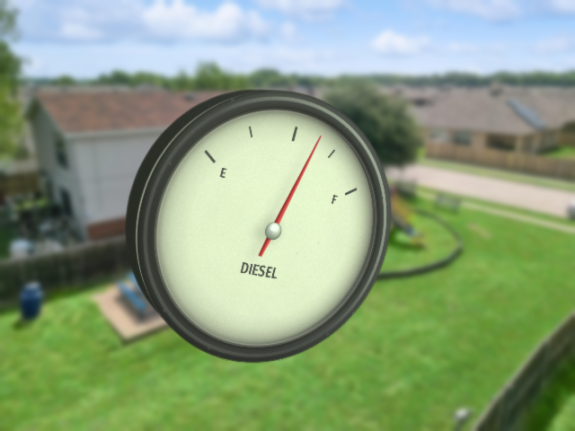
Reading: 0.625
